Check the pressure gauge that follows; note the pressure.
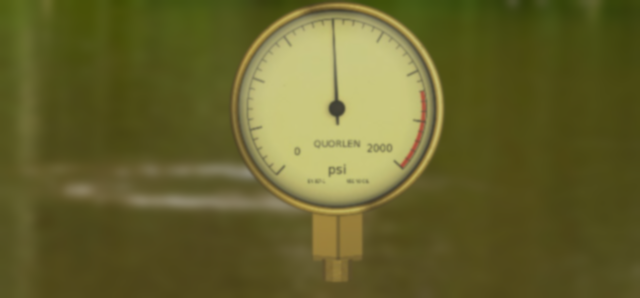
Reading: 1000 psi
